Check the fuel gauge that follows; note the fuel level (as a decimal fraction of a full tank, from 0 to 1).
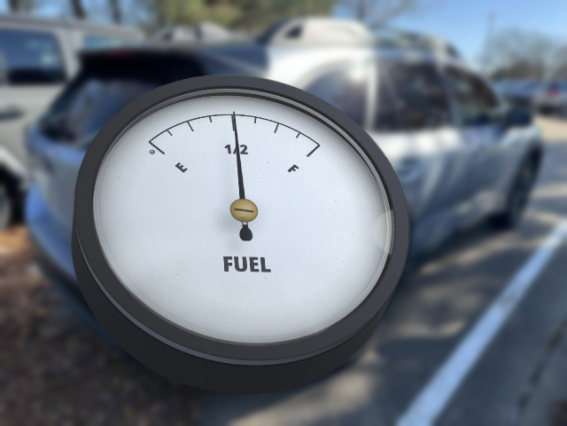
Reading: 0.5
